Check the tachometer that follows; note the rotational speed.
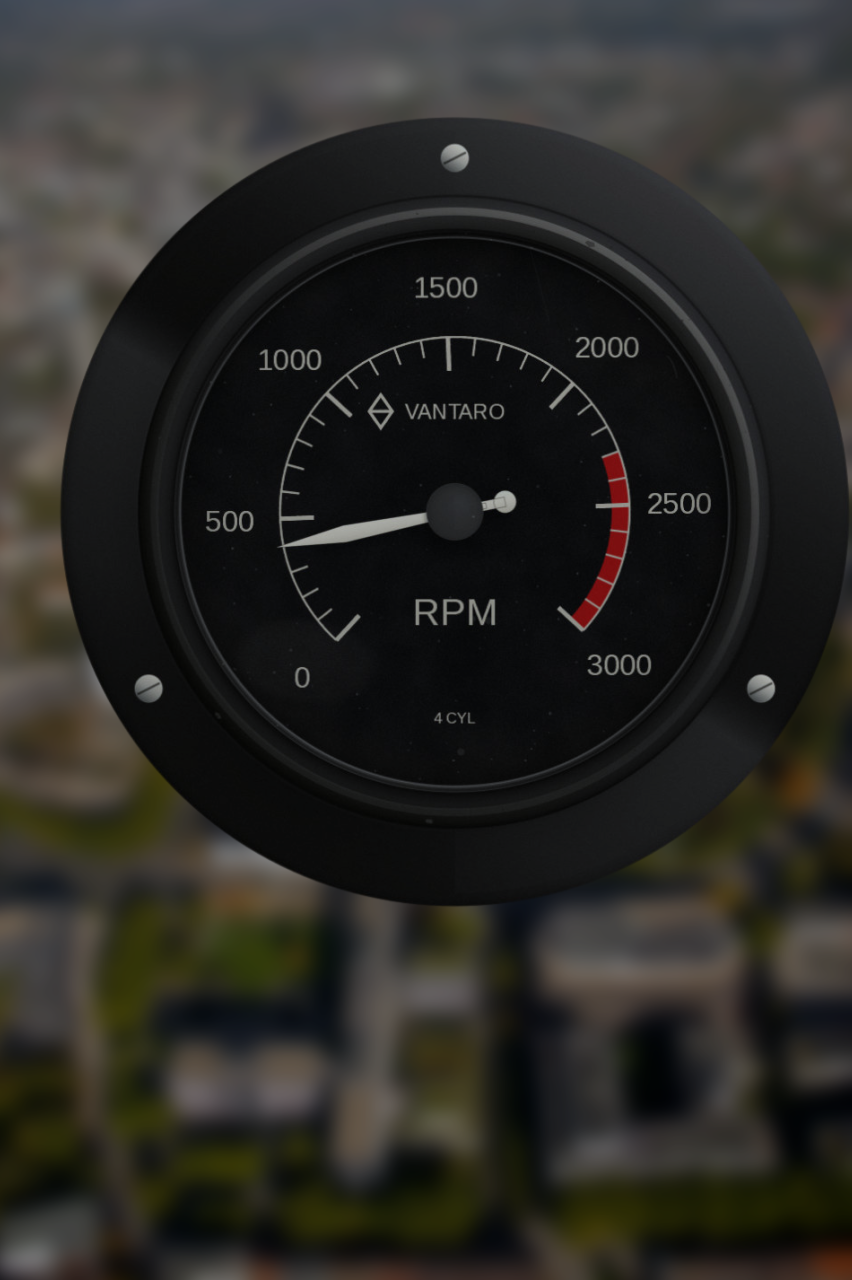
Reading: 400 rpm
